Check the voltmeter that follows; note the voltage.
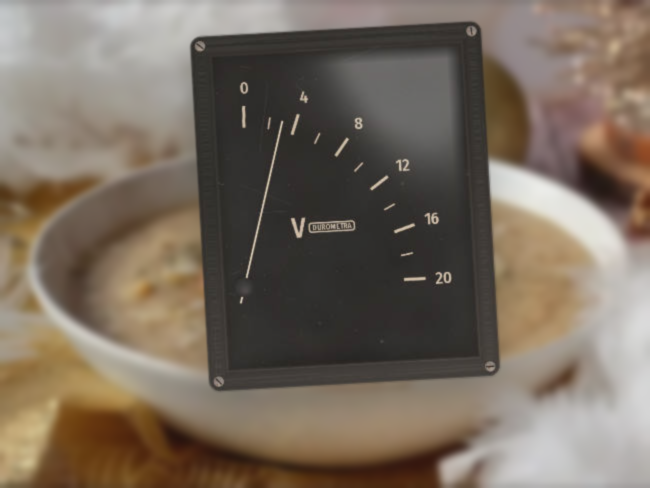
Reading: 3 V
